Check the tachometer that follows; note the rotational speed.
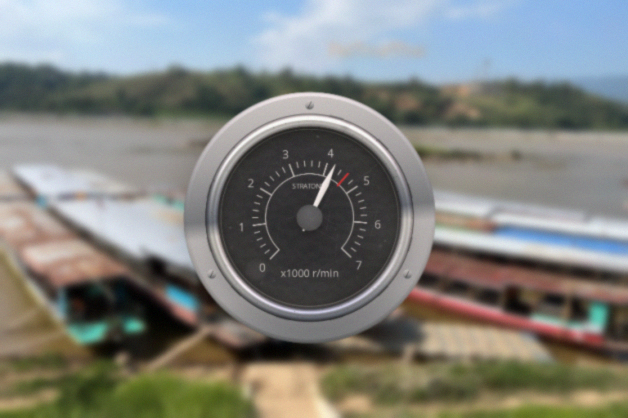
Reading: 4200 rpm
